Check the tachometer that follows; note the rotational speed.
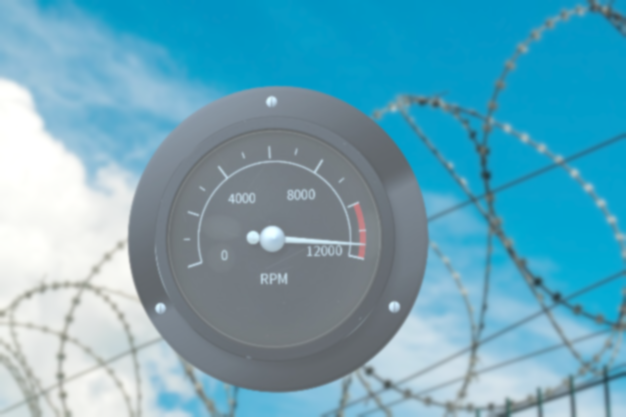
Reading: 11500 rpm
